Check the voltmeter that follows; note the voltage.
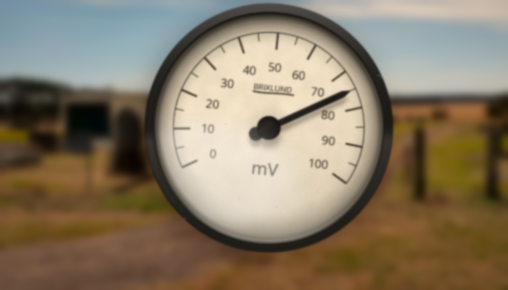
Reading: 75 mV
